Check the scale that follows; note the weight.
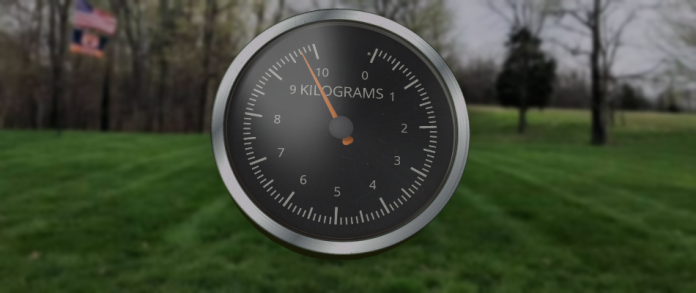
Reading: 9.7 kg
